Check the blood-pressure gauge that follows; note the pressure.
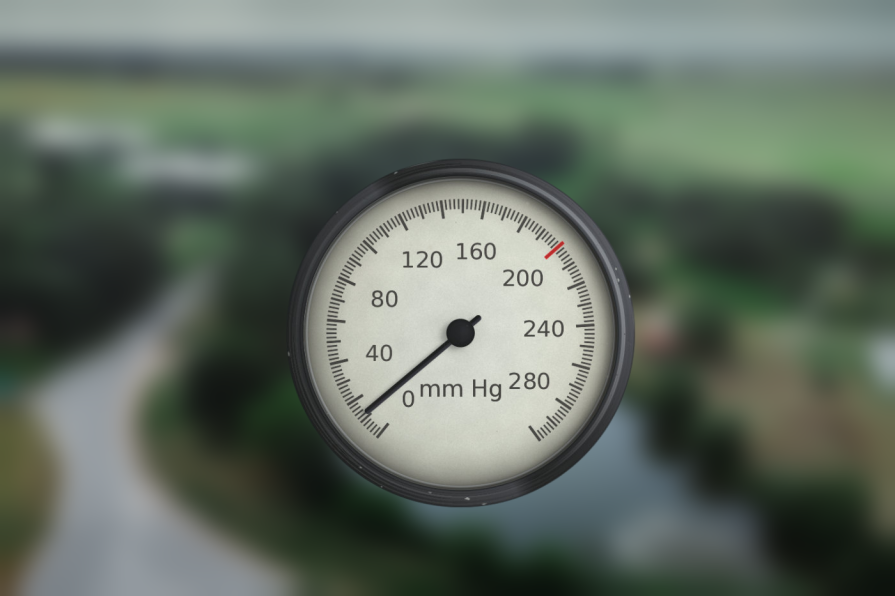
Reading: 12 mmHg
